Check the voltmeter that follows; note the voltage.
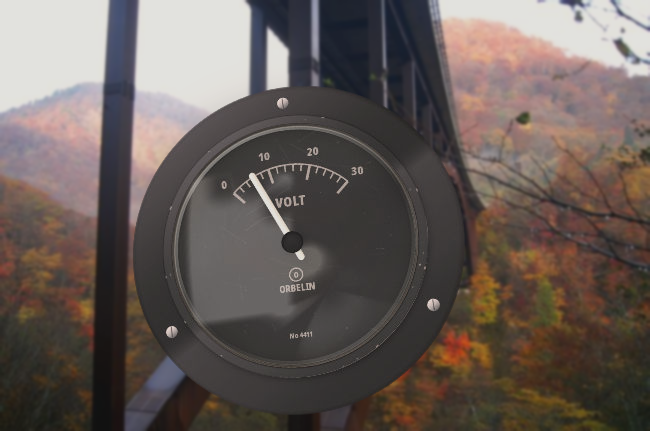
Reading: 6 V
